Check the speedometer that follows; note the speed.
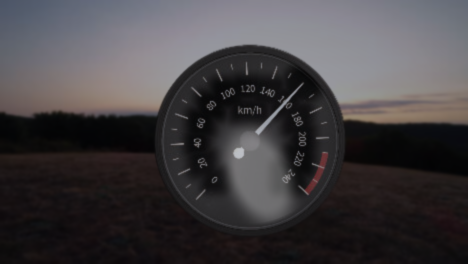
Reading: 160 km/h
